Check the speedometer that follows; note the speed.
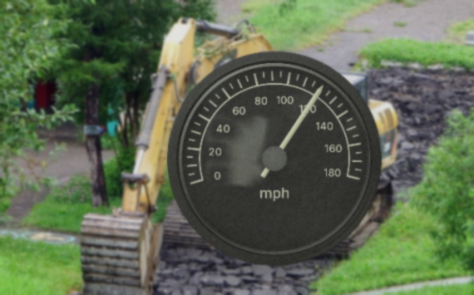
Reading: 120 mph
